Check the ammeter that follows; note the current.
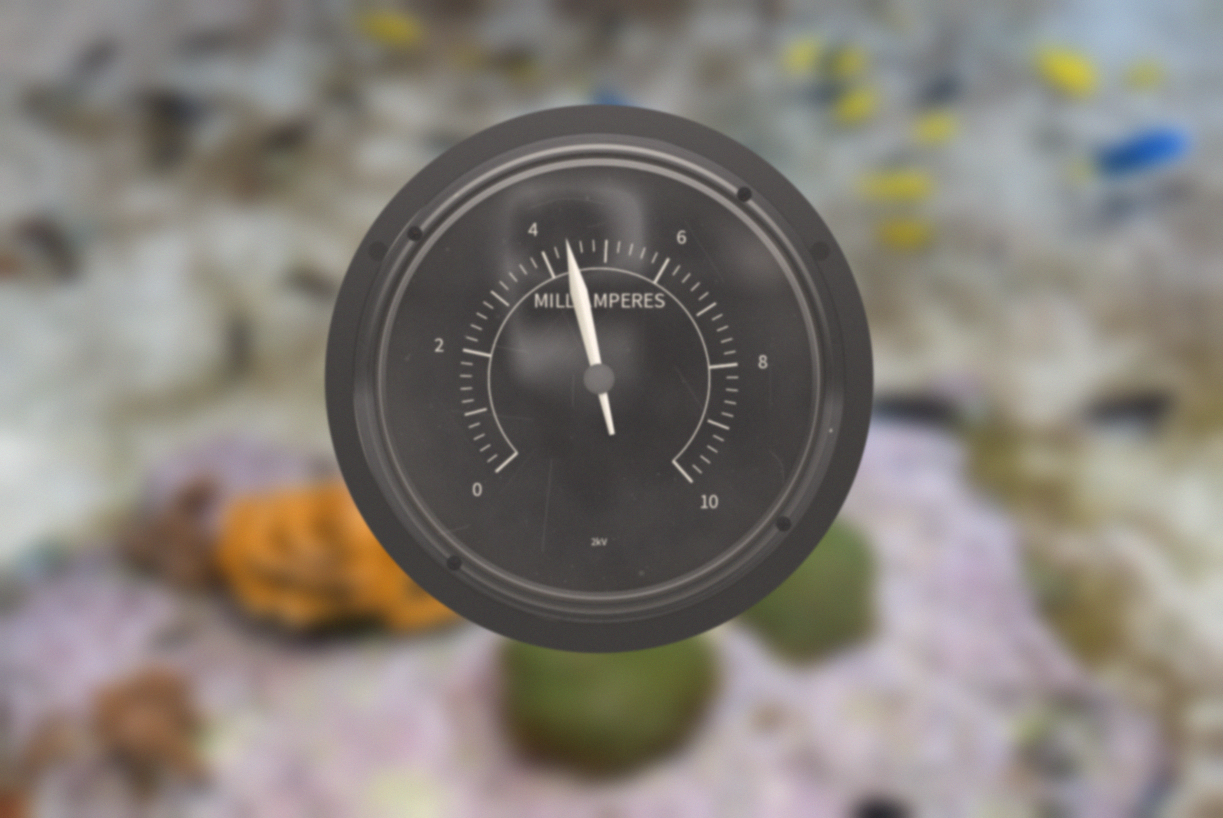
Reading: 4.4 mA
